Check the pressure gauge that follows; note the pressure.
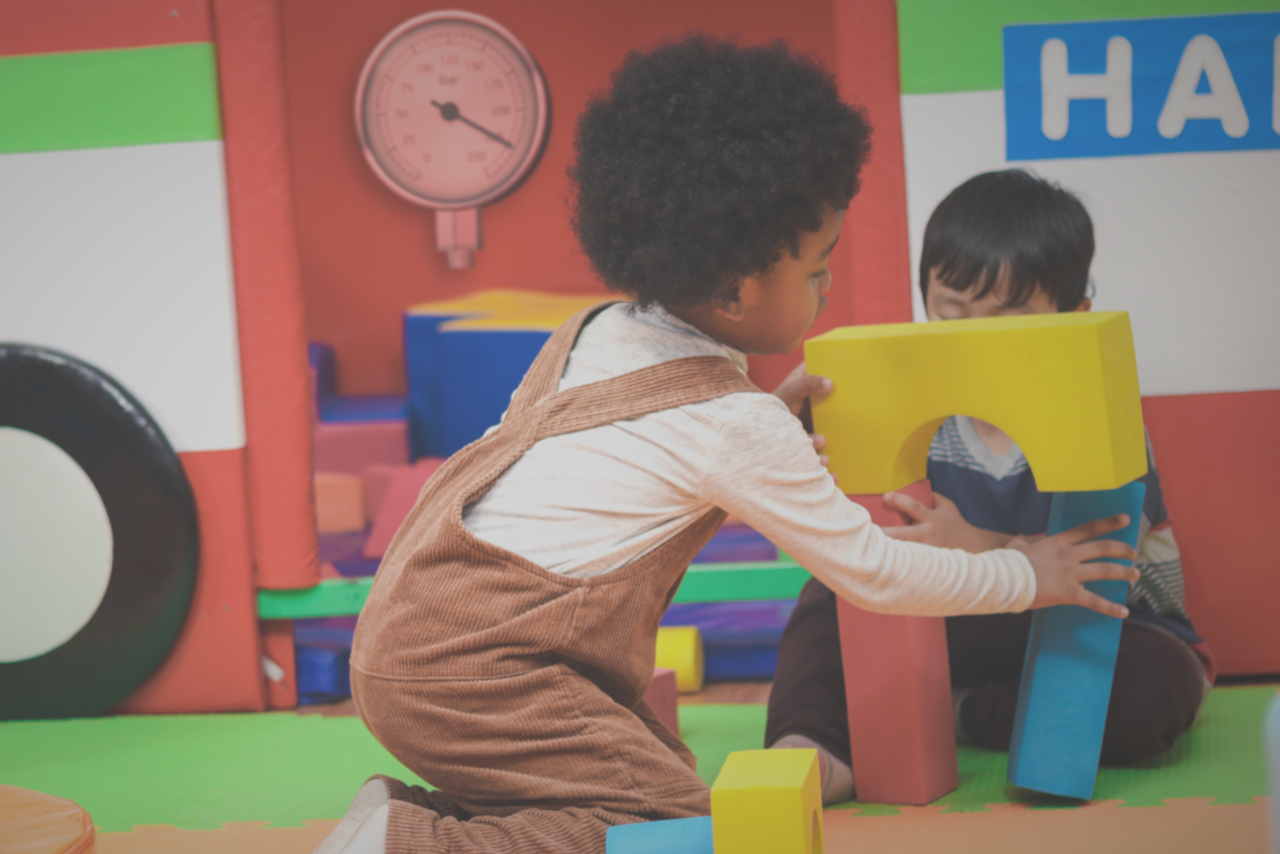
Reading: 225 bar
